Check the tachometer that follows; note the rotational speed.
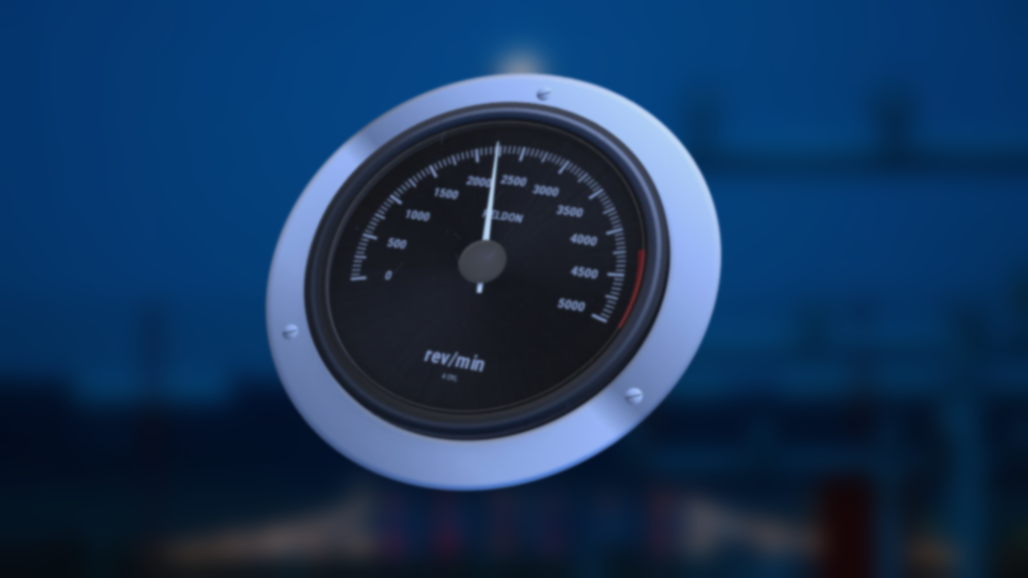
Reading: 2250 rpm
